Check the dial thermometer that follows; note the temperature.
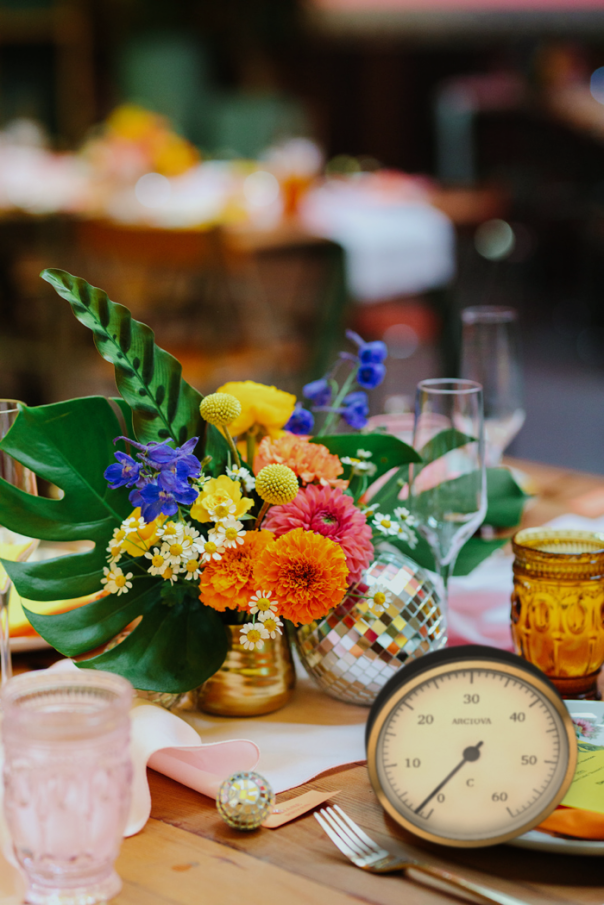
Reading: 2 °C
